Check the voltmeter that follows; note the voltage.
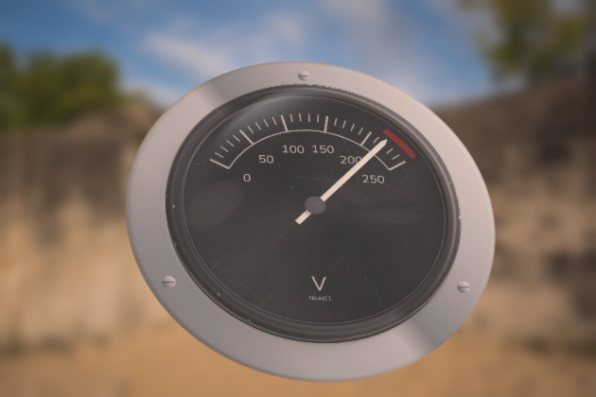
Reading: 220 V
